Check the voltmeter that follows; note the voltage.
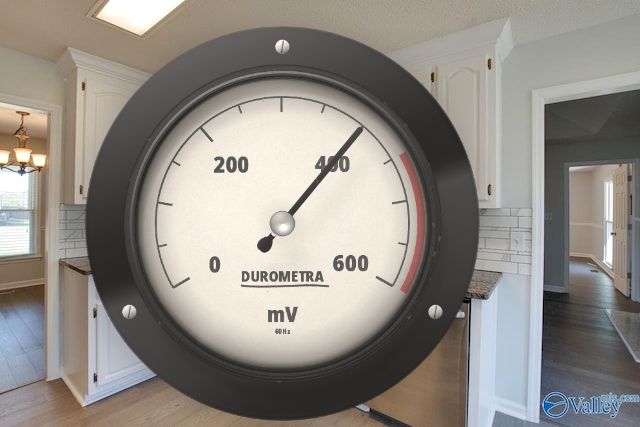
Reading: 400 mV
